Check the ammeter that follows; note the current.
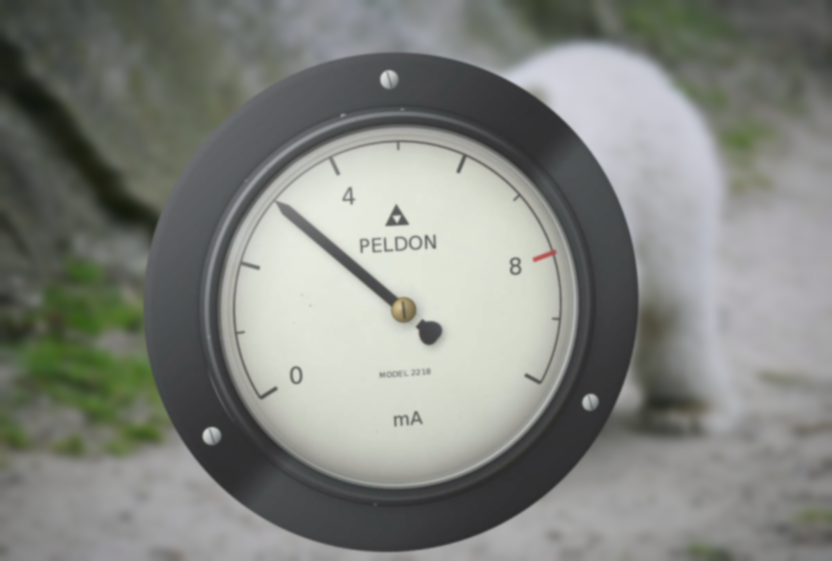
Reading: 3 mA
